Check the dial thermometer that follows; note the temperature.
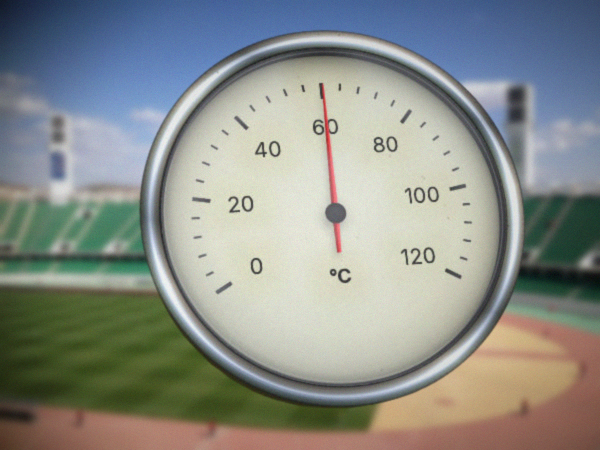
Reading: 60 °C
